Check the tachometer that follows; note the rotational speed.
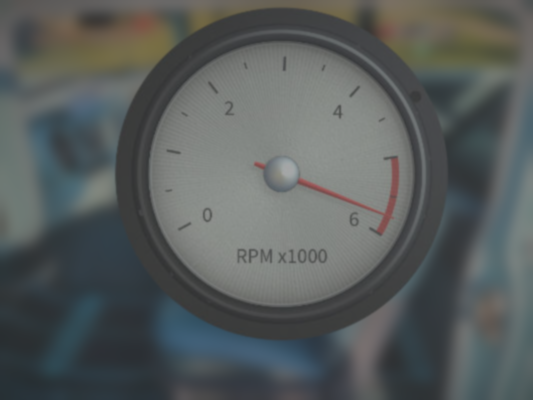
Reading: 5750 rpm
